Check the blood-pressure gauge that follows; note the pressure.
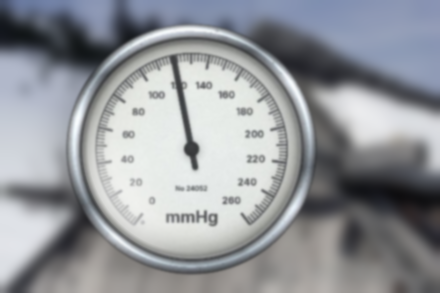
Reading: 120 mmHg
